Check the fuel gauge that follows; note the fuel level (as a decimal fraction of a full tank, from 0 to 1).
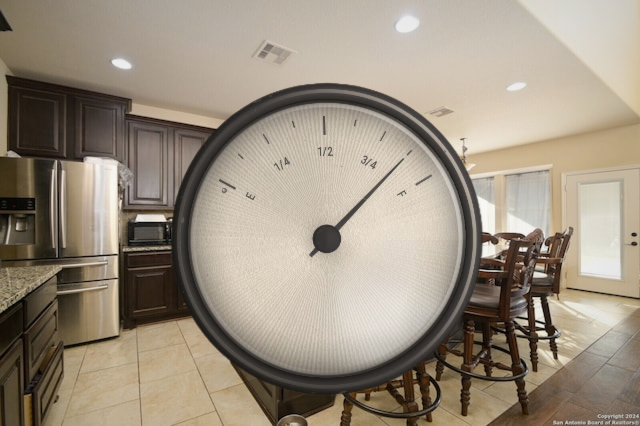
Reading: 0.875
